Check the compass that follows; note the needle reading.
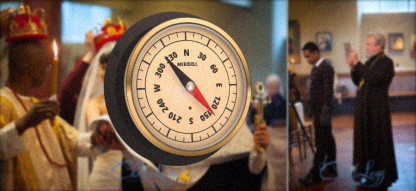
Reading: 140 °
